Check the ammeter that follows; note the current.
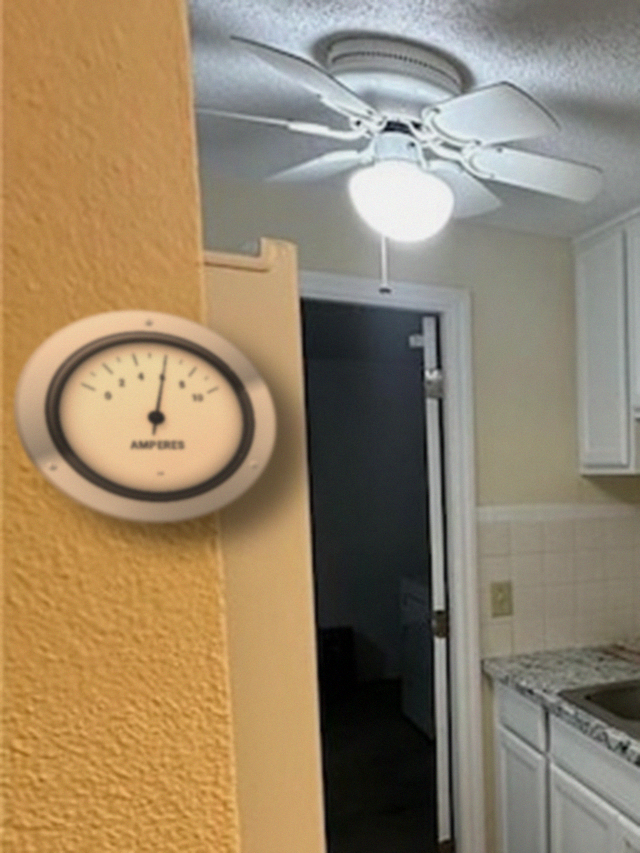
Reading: 6 A
